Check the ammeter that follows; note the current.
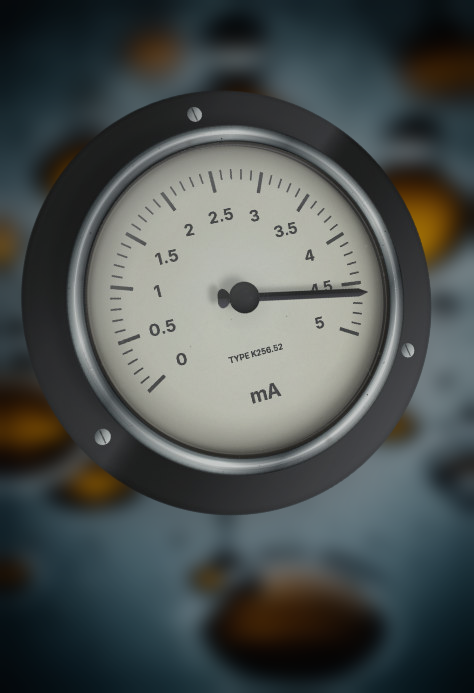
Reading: 4.6 mA
